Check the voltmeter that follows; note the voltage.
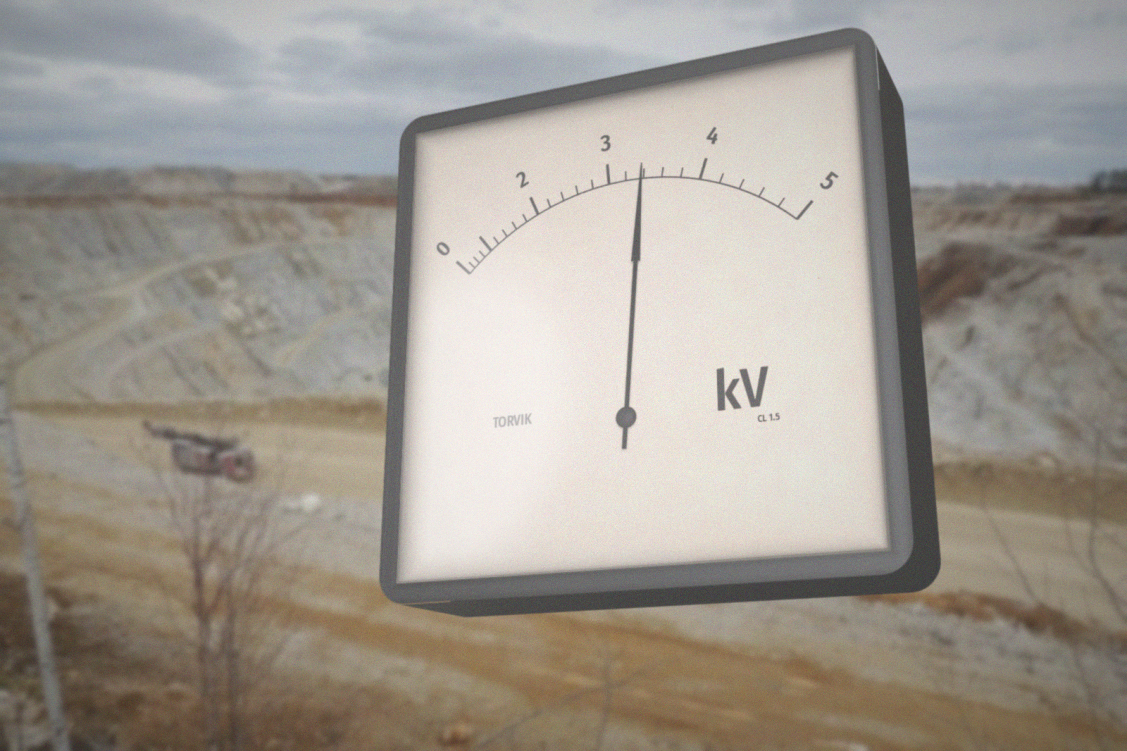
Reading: 3.4 kV
